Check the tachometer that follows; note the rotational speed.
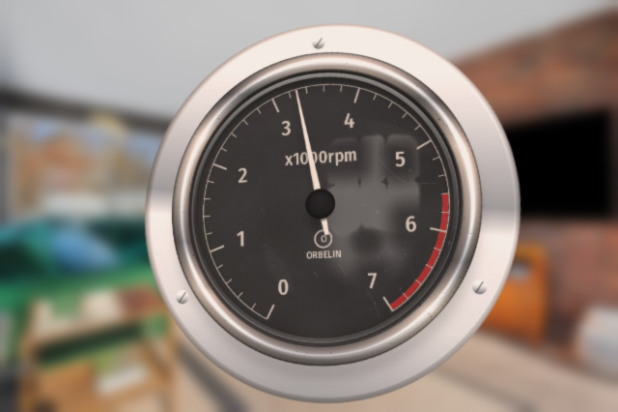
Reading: 3300 rpm
